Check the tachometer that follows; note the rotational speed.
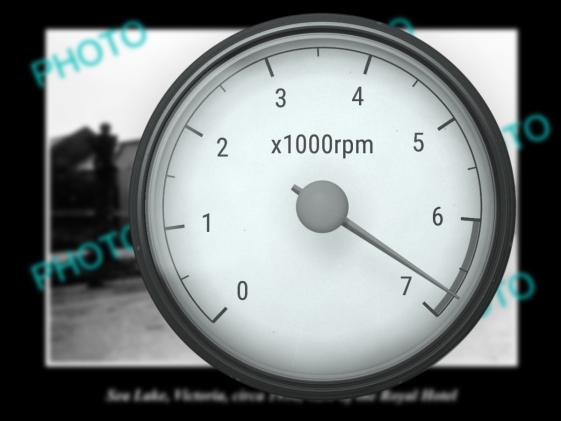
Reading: 6750 rpm
